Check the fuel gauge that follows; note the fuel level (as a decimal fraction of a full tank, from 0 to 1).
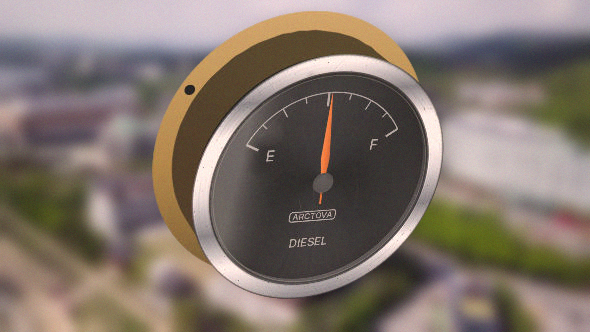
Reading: 0.5
